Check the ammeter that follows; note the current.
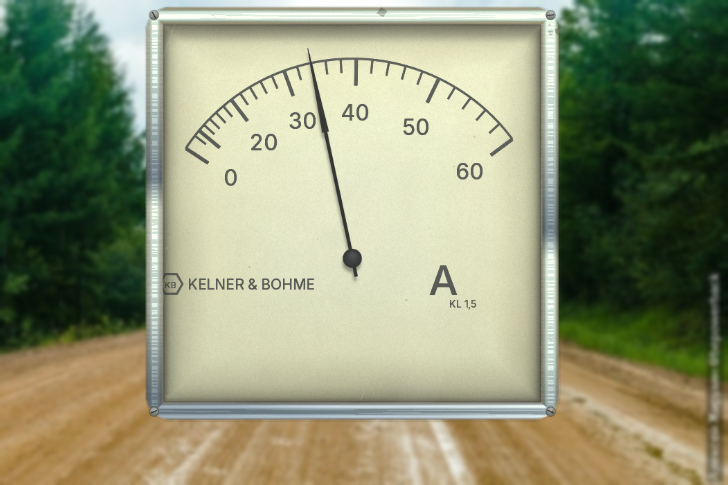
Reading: 34 A
